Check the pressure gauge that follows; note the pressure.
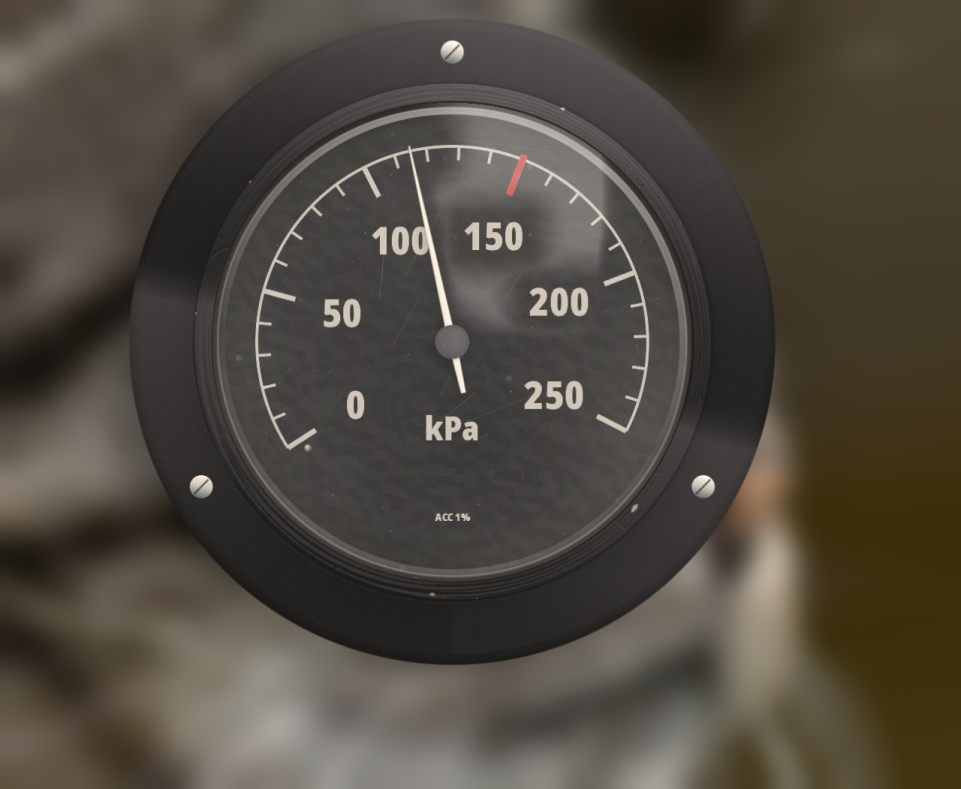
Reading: 115 kPa
